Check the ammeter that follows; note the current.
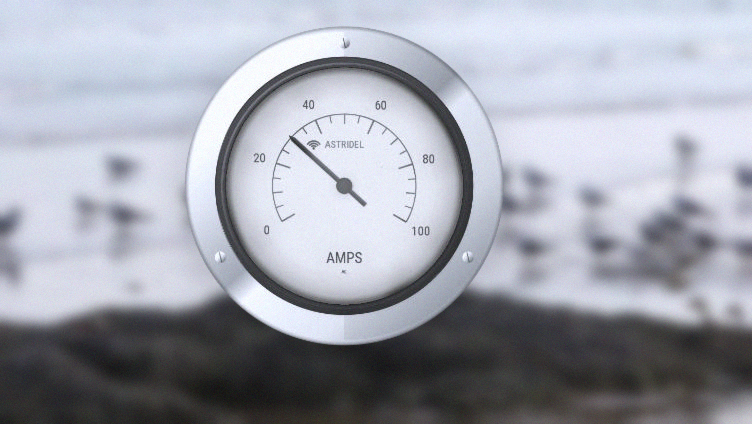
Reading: 30 A
